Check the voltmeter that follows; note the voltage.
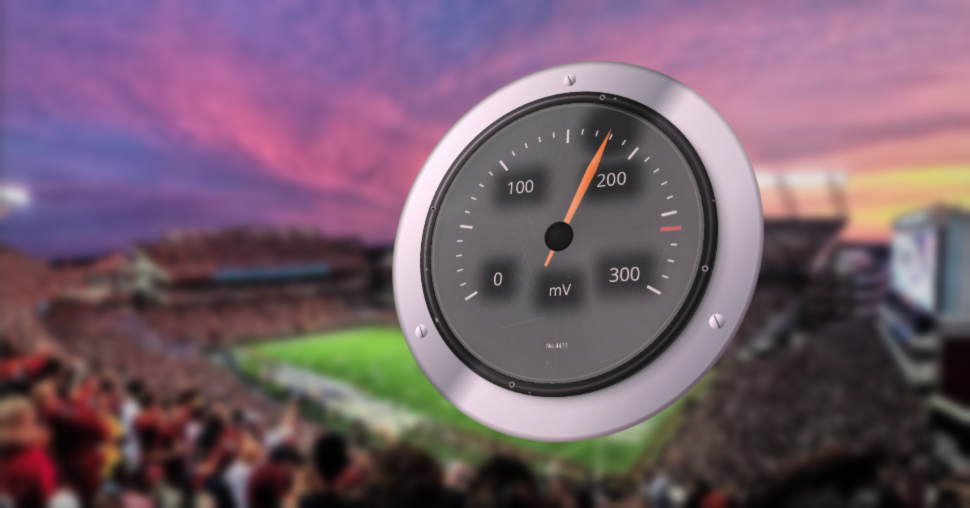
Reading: 180 mV
